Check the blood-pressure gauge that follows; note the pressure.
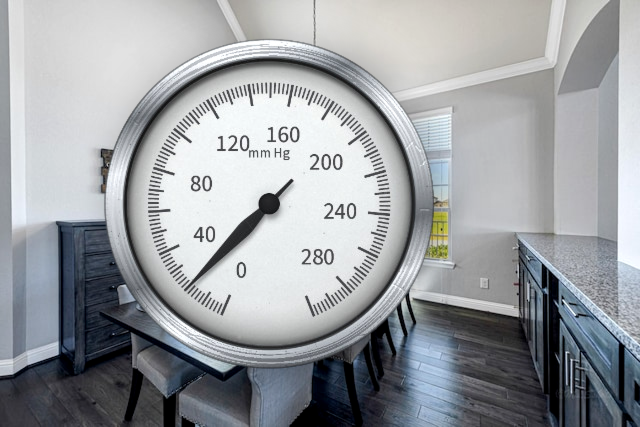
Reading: 20 mmHg
